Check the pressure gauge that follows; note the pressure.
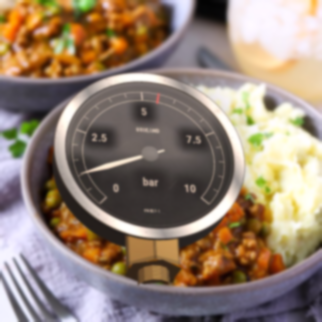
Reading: 1 bar
